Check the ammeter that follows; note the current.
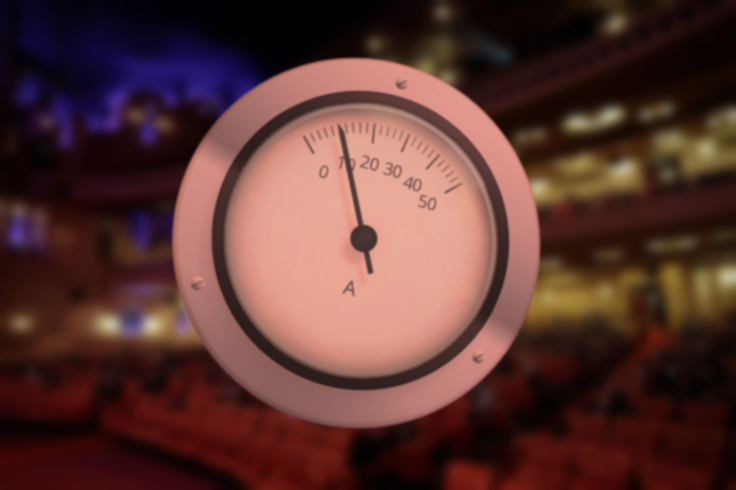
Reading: 10 A
